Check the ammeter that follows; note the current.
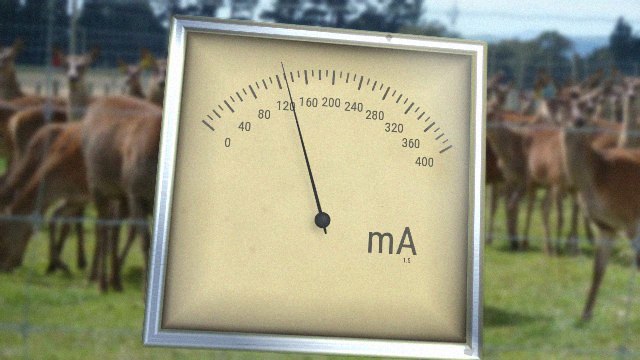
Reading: 130 mA
